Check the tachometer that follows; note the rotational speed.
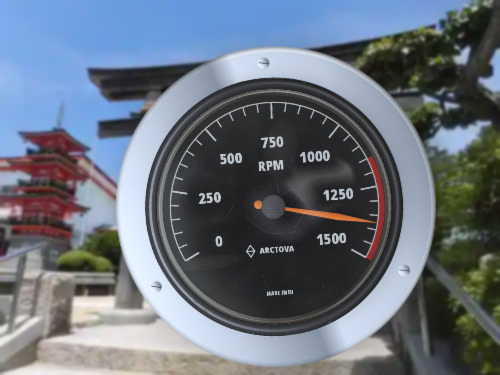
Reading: 1375 rpm
